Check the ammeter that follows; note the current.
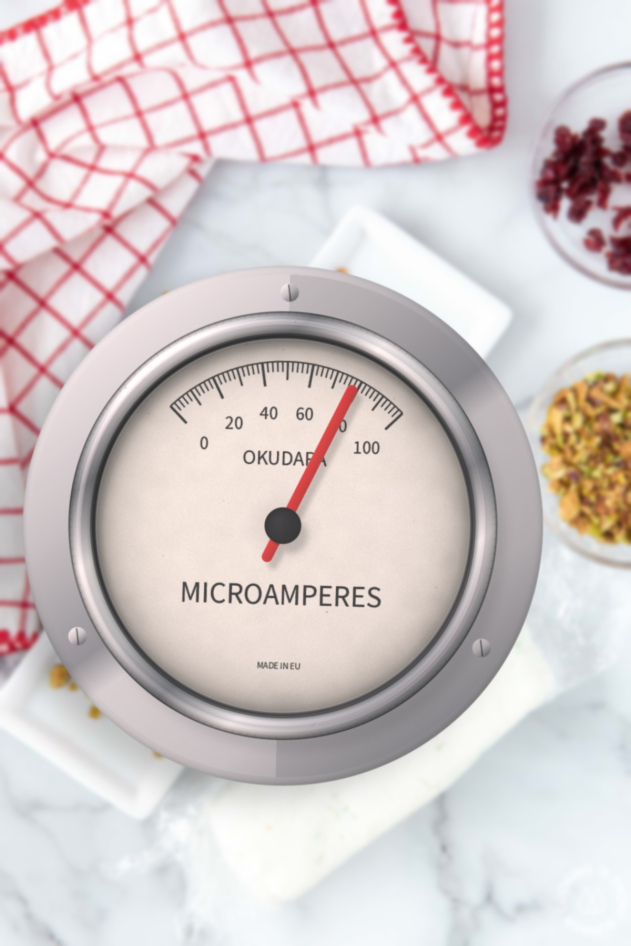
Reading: 78 µA
